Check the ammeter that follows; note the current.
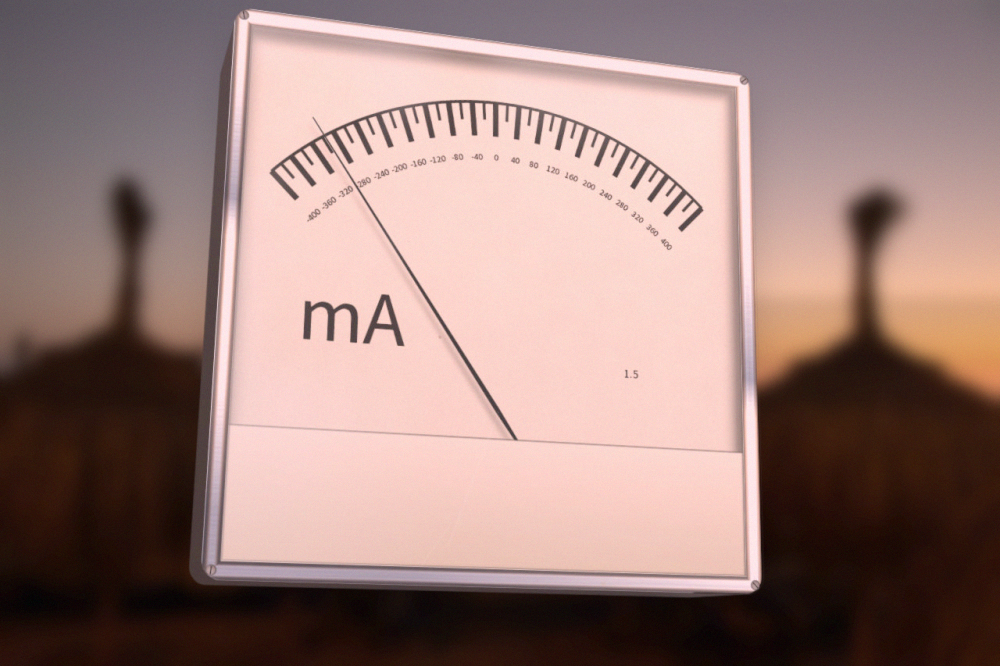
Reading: -300 mA
